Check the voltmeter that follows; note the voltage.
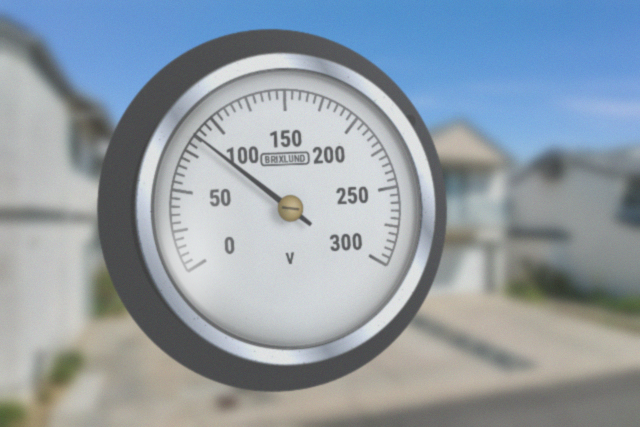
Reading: 85 V
